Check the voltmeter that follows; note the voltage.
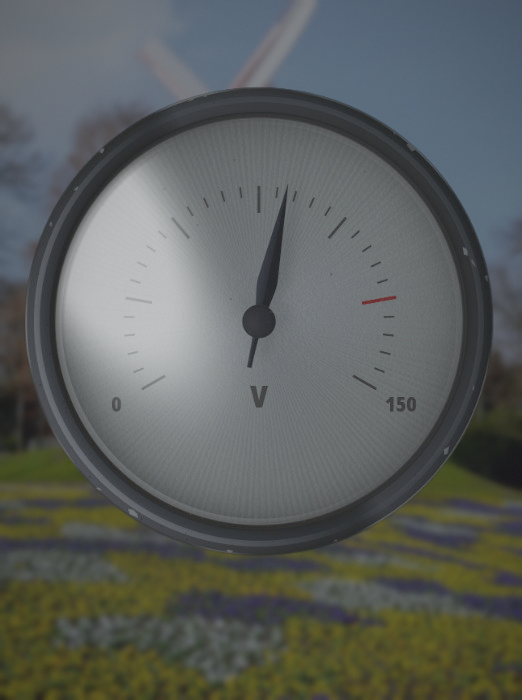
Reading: 82.5 V
